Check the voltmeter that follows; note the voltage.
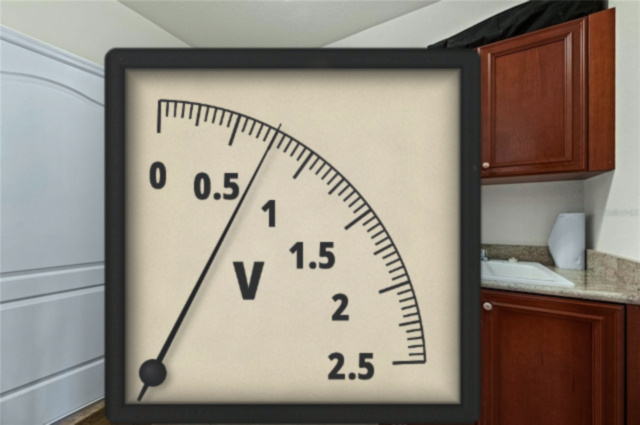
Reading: 0.75 V
